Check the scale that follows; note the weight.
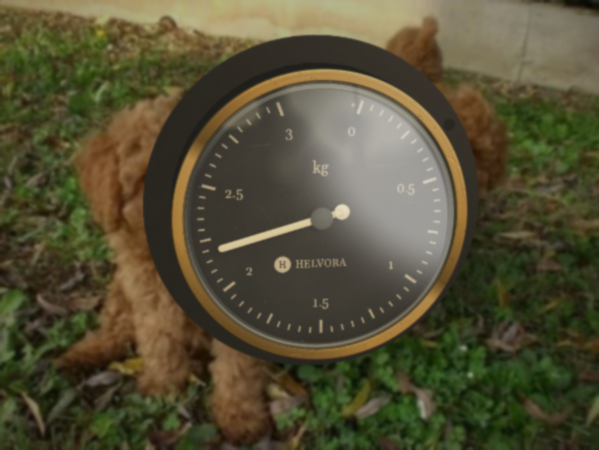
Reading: 2.2 kg
